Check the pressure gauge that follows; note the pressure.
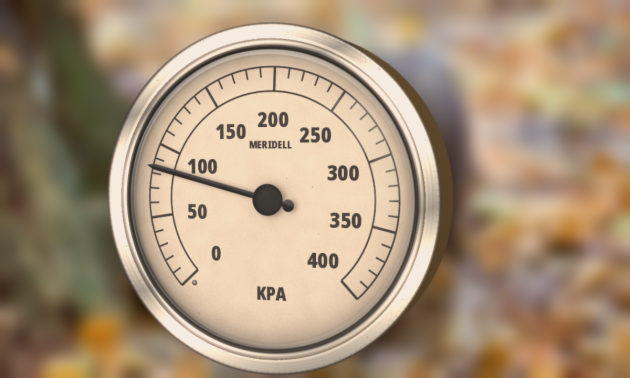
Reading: 85 kPa
